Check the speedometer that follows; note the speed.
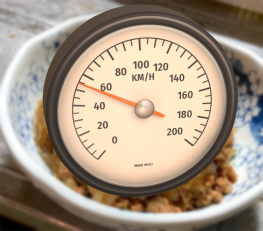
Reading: 55 km/h
